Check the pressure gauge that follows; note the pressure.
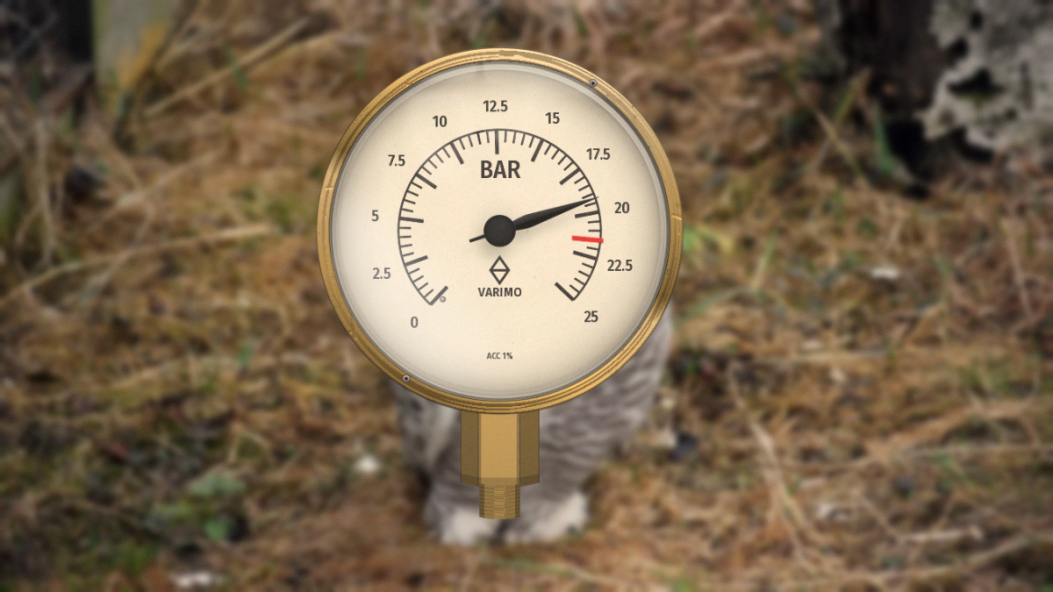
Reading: 19.25 bar
